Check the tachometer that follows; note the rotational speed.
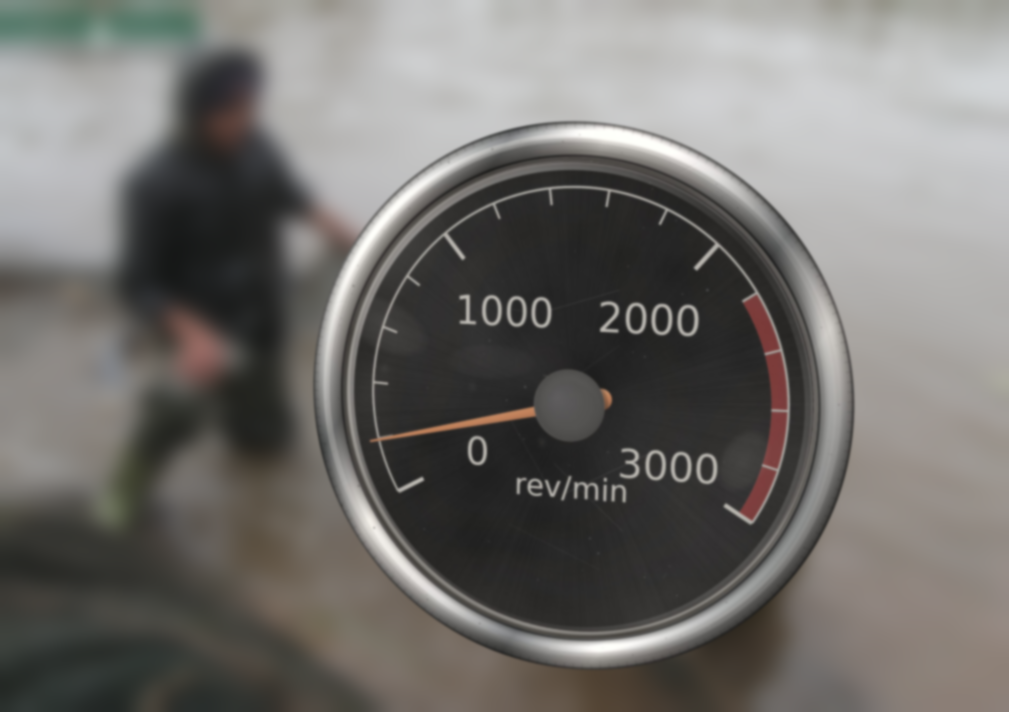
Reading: 200 rpm
